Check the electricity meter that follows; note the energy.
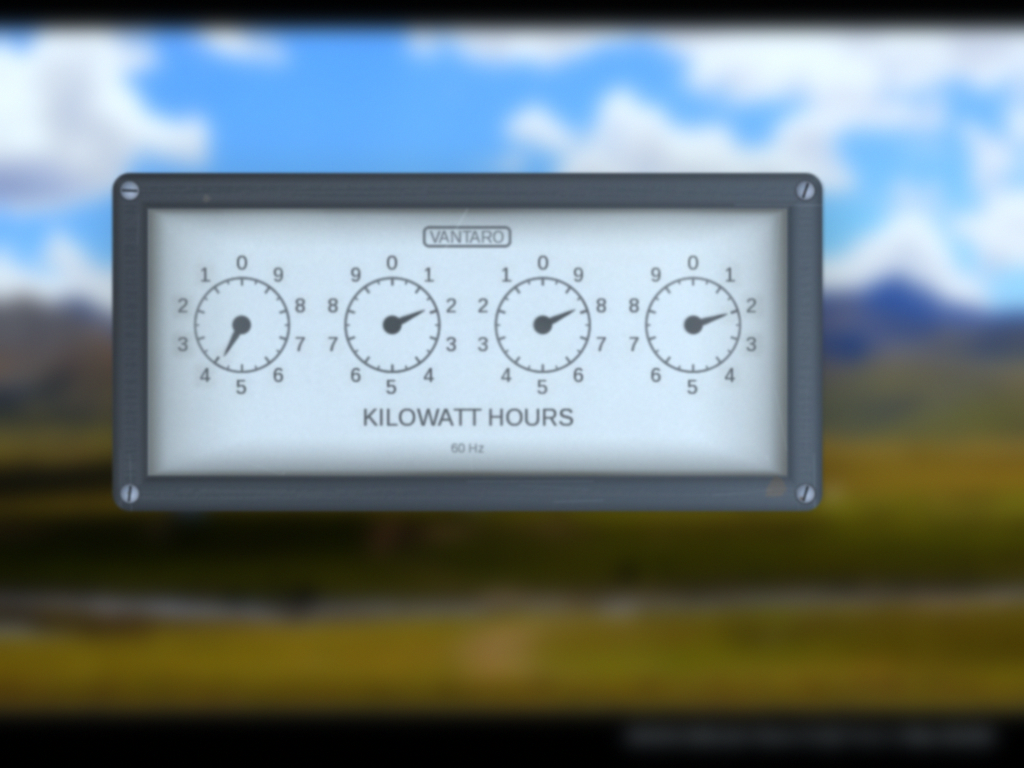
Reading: 4182 kWh
